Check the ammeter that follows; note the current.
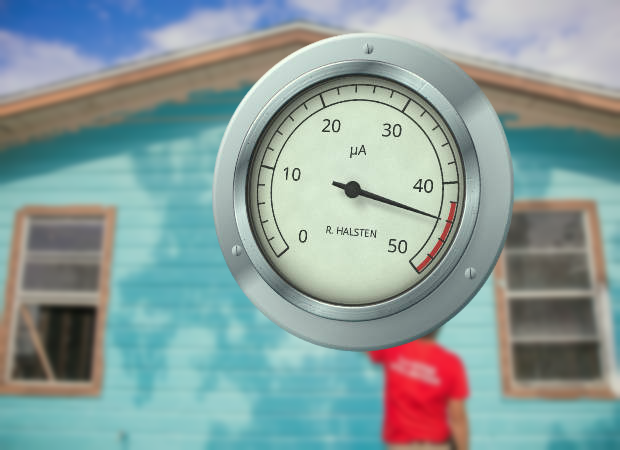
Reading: 44 µA
